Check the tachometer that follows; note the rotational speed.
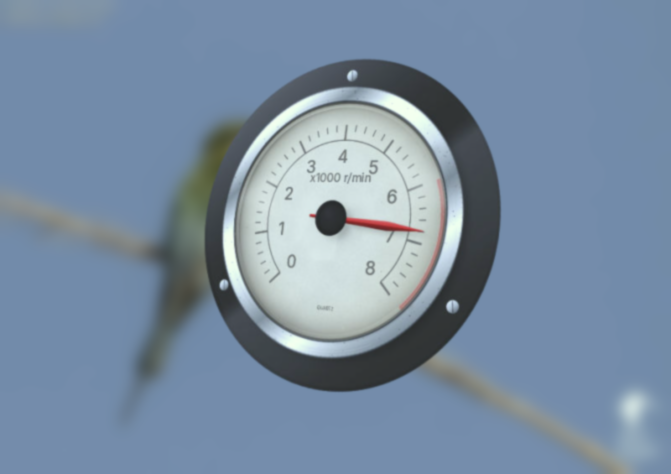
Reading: 6800 rpm
